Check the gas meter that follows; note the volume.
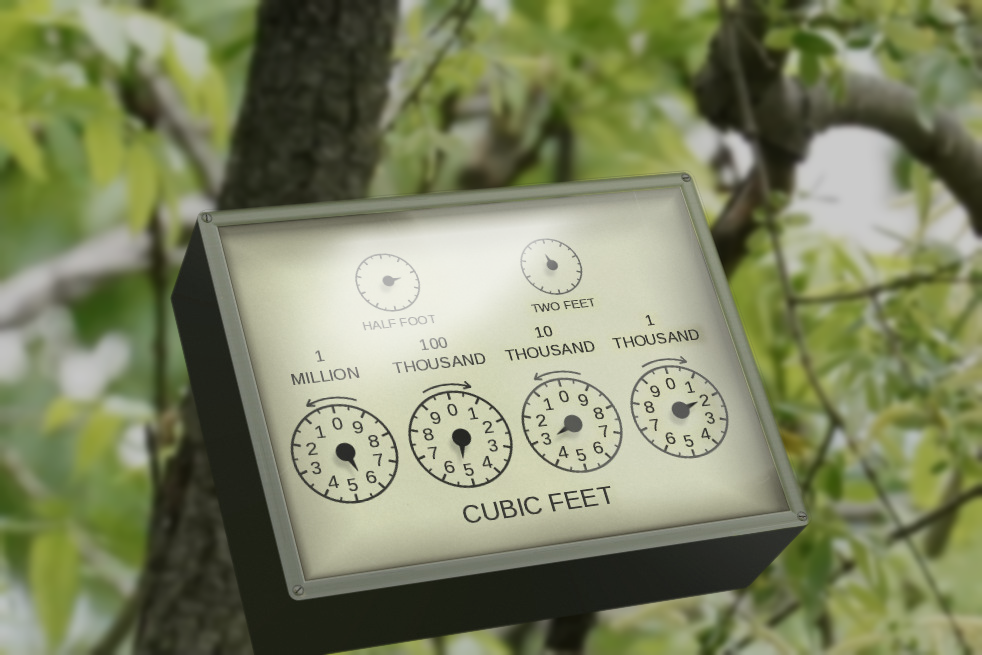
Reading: 553200 ft³
